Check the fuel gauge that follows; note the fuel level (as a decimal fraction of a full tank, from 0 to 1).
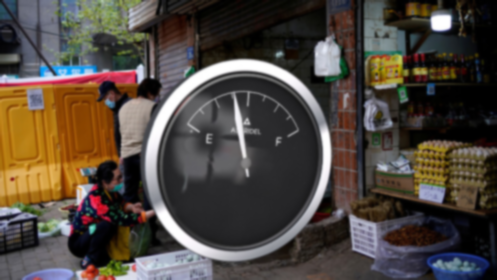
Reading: 0.375
